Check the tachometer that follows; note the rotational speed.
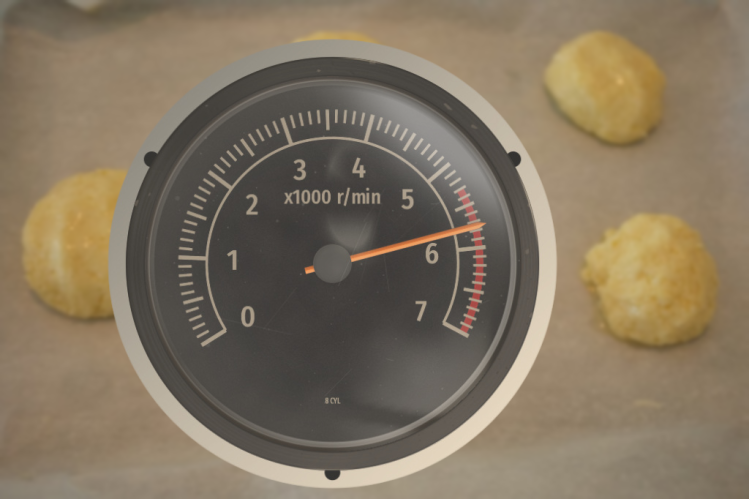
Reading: 5750 rpm
